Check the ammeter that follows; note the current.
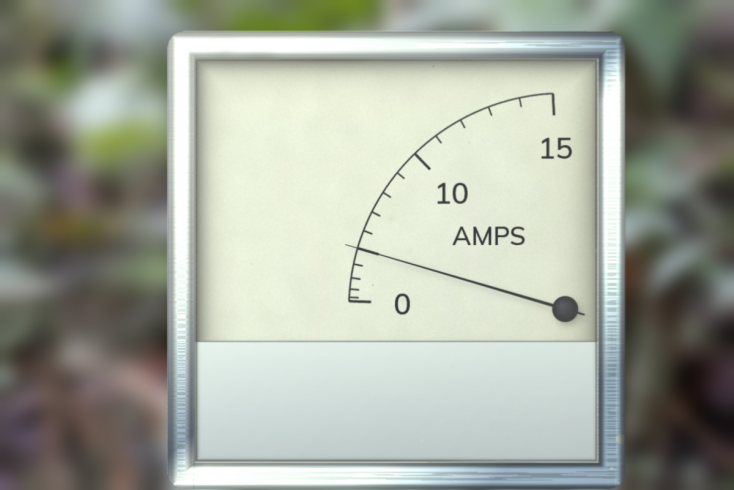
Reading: 5 A
